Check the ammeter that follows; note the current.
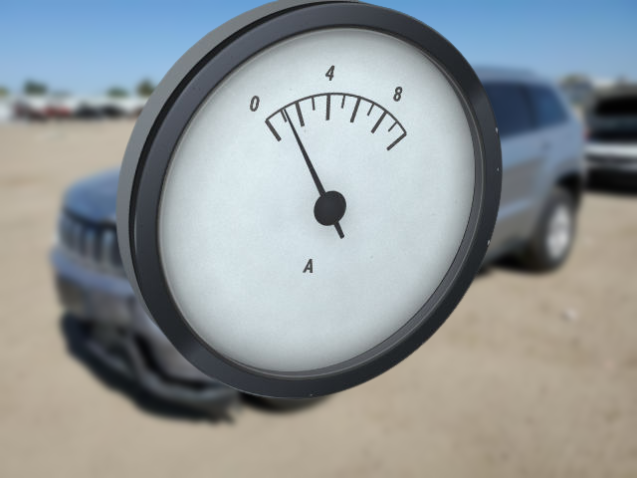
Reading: 1 A
